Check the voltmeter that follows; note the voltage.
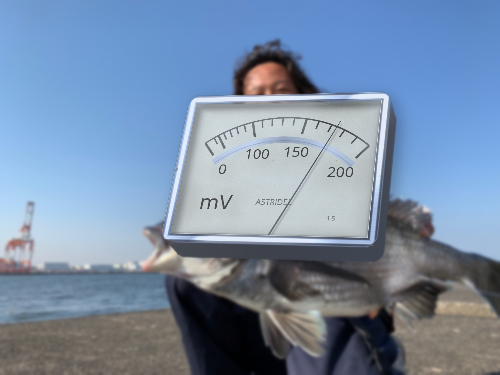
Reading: 175 mV
